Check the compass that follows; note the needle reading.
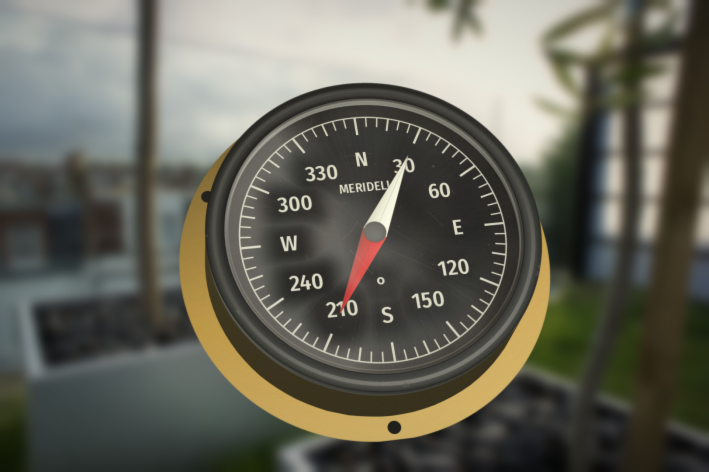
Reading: 210 °
